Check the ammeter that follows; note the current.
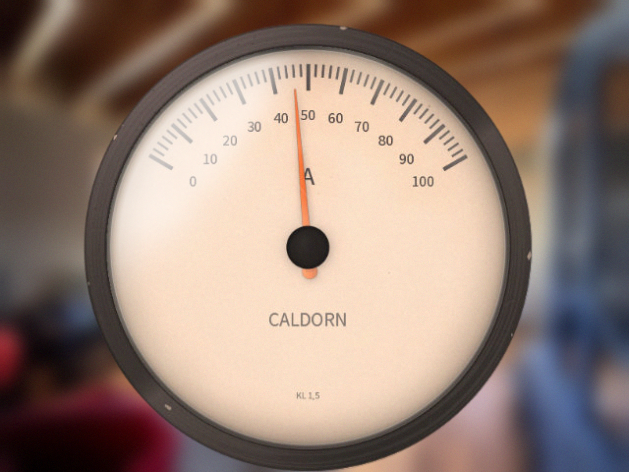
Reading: 46 A
